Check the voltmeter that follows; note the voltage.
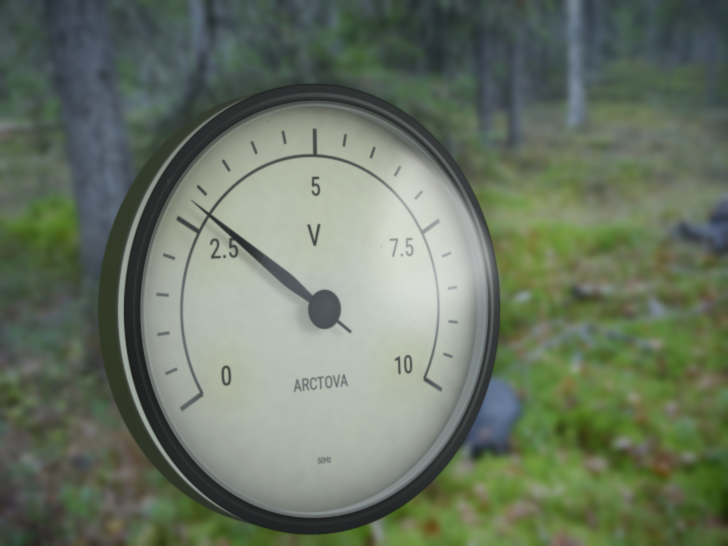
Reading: 2.75 V
